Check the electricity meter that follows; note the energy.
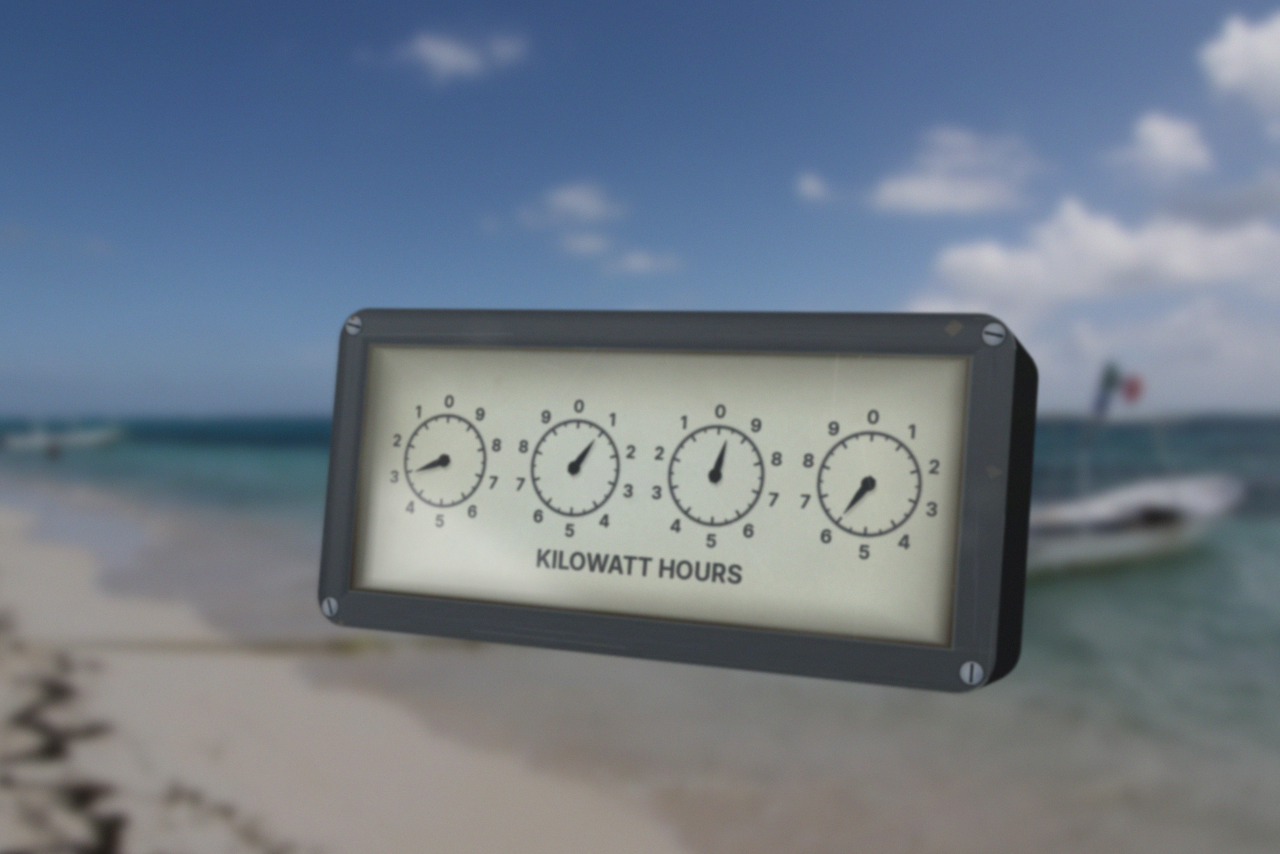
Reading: 3096 kWh
